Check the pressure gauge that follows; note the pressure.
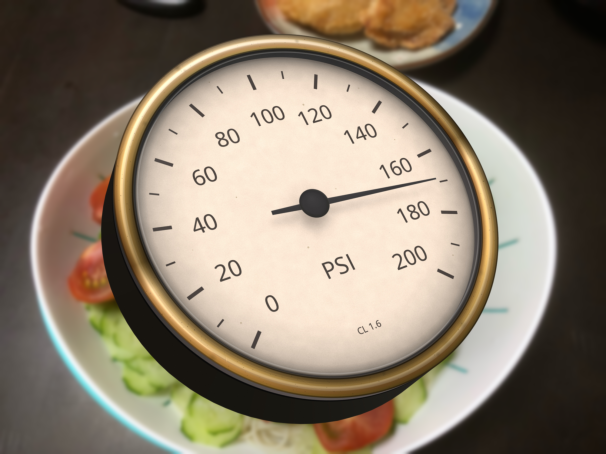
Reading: 170 psi
